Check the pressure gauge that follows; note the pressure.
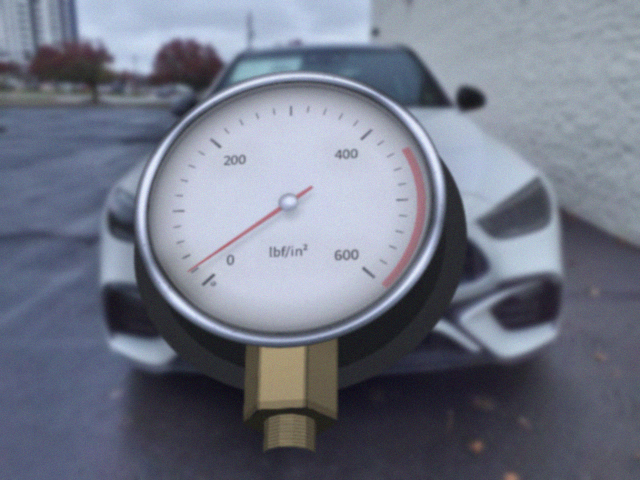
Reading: 20 psi
